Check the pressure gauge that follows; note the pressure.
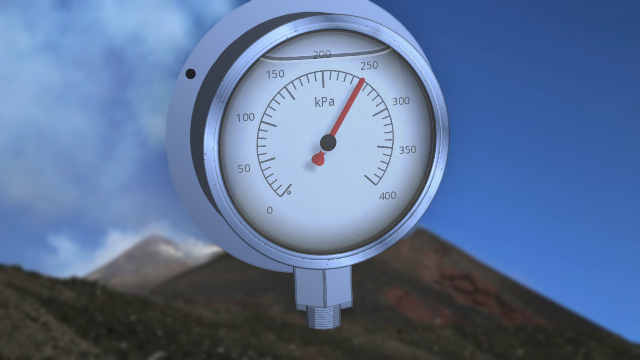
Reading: 250 kPa
